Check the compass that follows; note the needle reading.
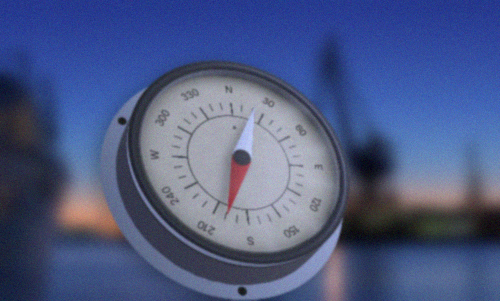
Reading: 200 °
